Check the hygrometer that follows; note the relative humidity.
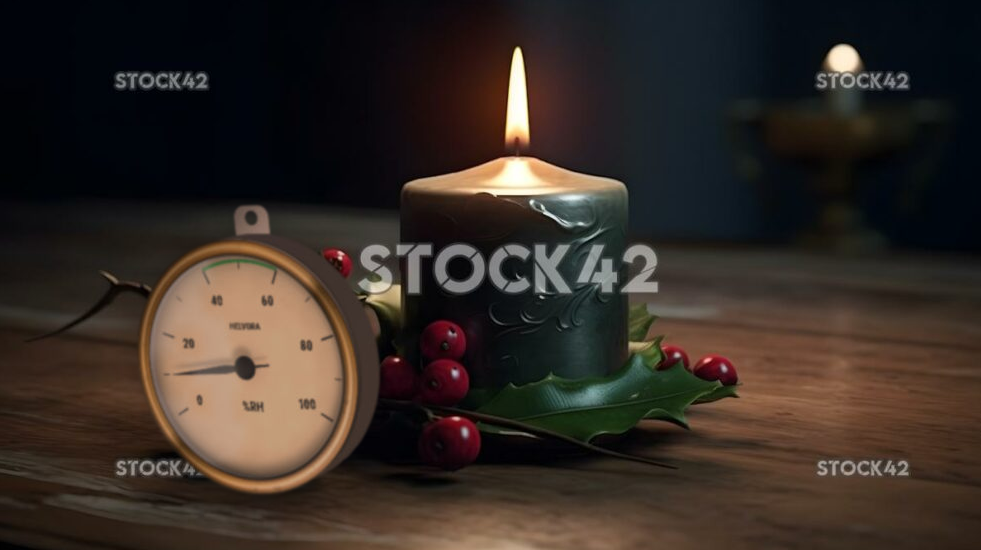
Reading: 10 %
